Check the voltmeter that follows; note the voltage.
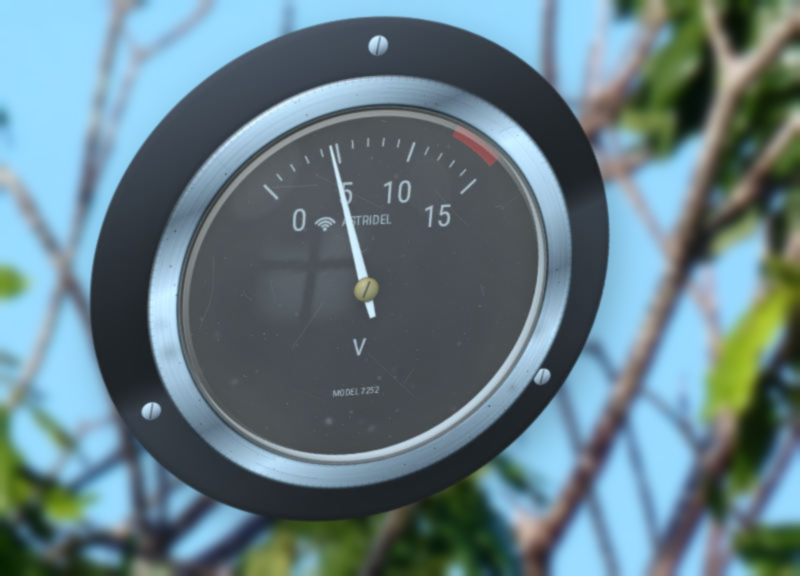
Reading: 4.5 V
